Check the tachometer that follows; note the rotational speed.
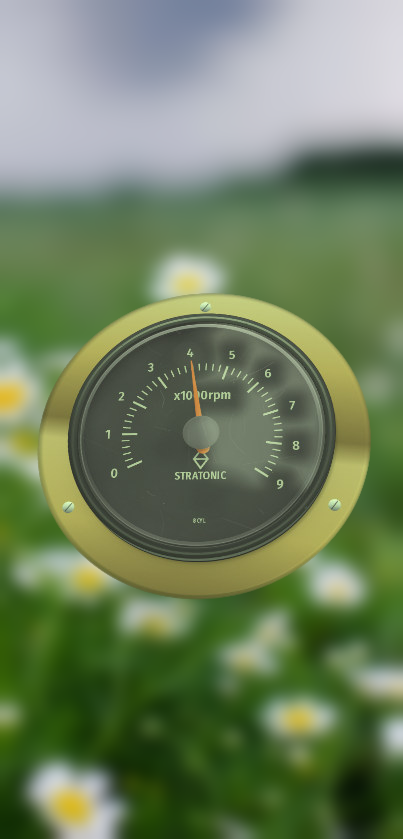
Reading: 4000 rpm
